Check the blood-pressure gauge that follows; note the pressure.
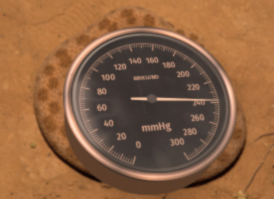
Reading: 240 mmHg
